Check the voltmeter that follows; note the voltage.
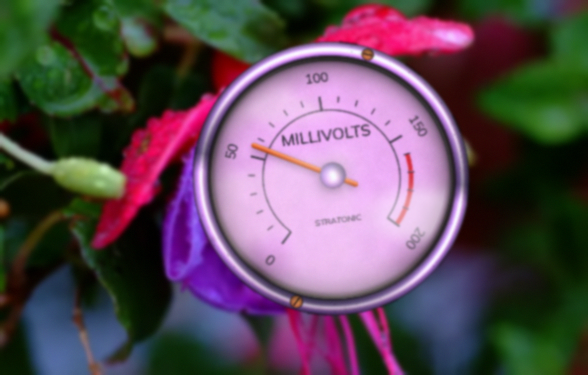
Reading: 55 mV
